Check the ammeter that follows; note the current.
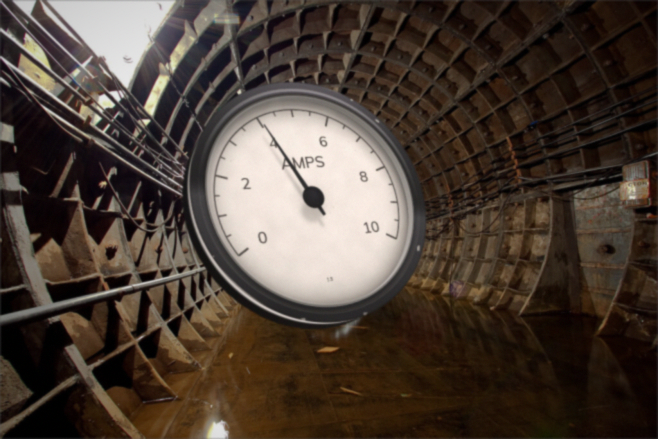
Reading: 4 A
